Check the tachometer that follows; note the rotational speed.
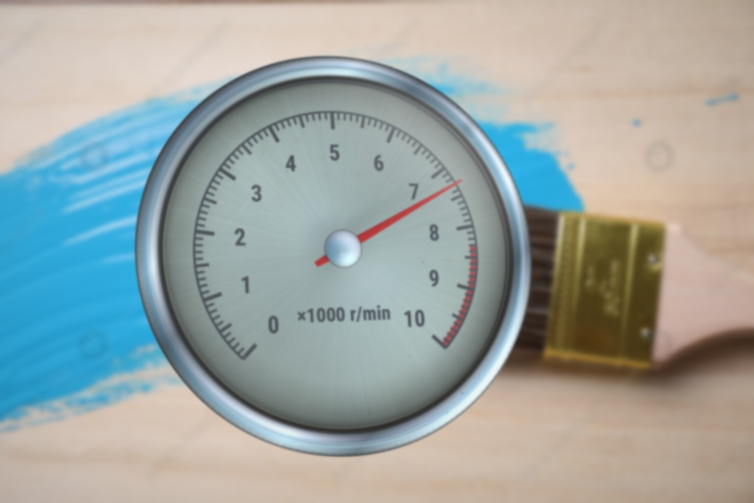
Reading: 7300 rpm
